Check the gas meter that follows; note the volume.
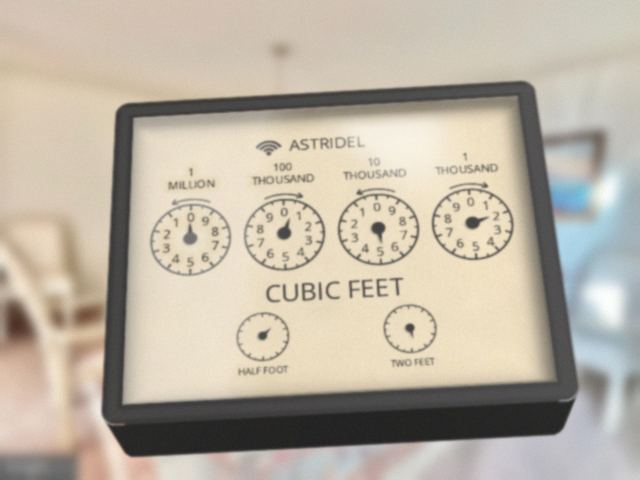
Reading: 5200 ft³
